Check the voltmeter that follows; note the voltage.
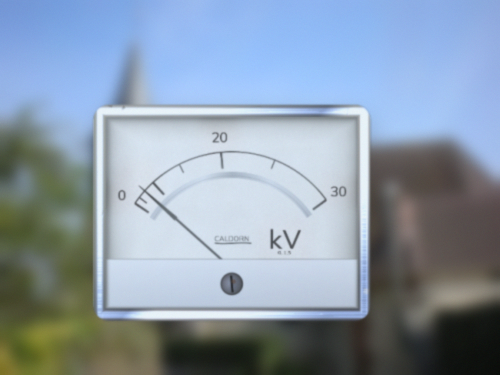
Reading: 7.5 kV
